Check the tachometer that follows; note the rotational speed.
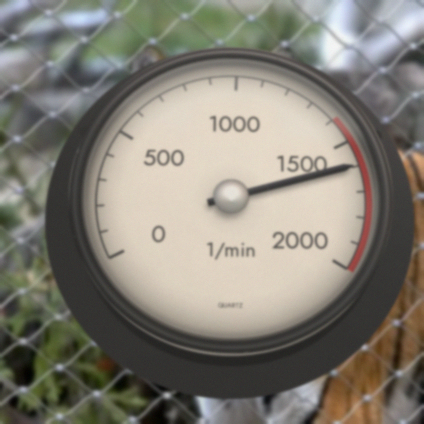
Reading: 1600 rpm
